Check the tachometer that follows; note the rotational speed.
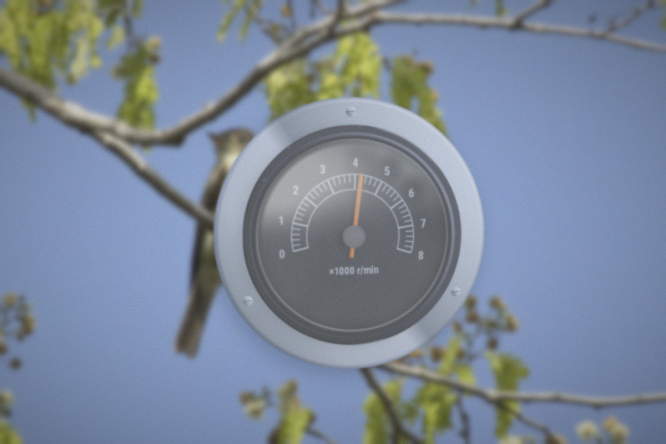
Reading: 4200 rpm
